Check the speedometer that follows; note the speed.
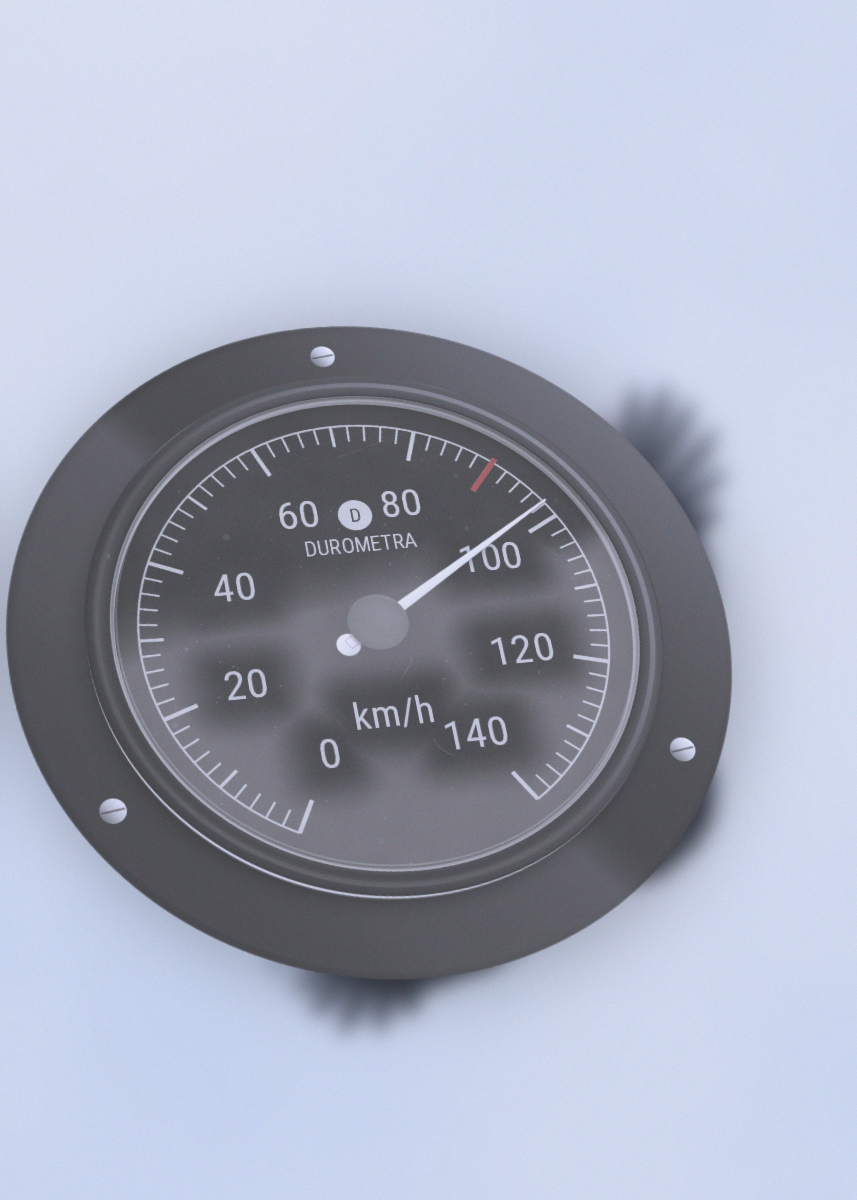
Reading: 98 km/h
